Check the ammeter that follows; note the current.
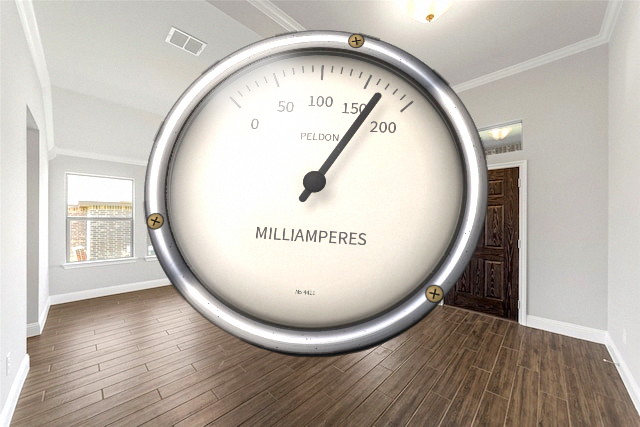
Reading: 170 mA
